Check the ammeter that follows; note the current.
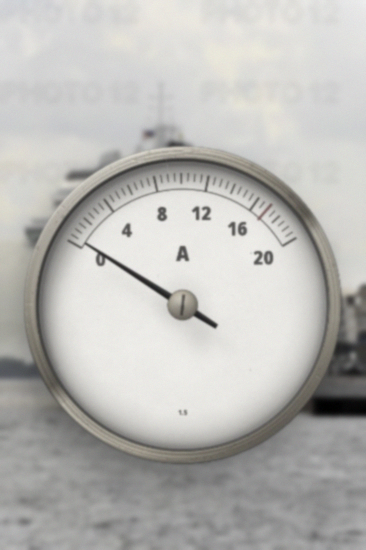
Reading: 0.5 A
